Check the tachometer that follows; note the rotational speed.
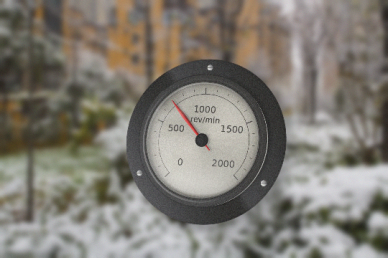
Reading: 700 rpm
